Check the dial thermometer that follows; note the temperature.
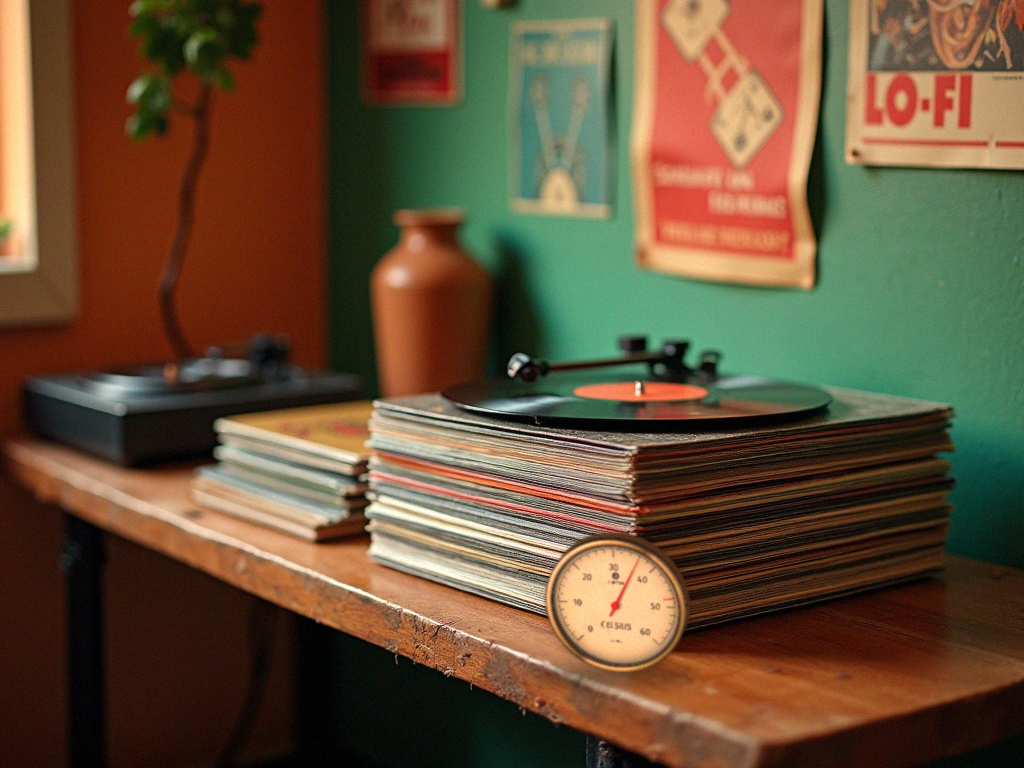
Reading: 36 °C
